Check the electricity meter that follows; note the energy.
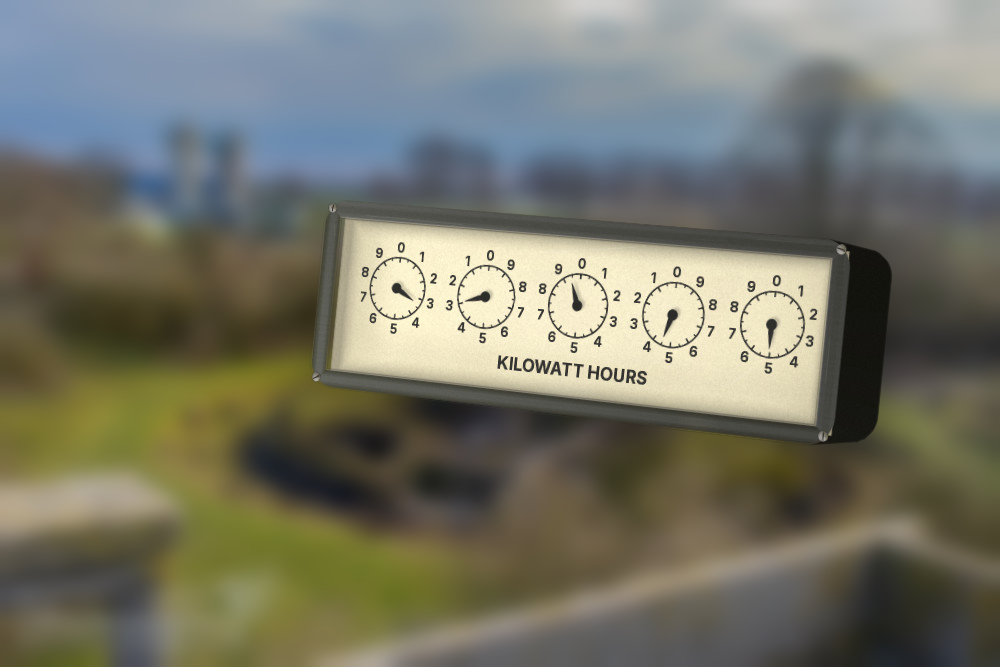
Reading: 32945 kWh
